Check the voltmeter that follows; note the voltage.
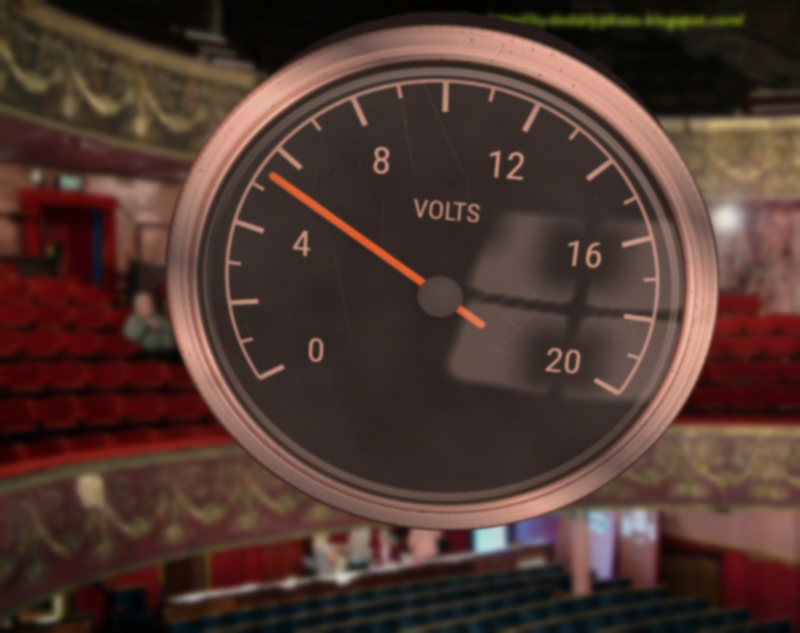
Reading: 5.5 V
